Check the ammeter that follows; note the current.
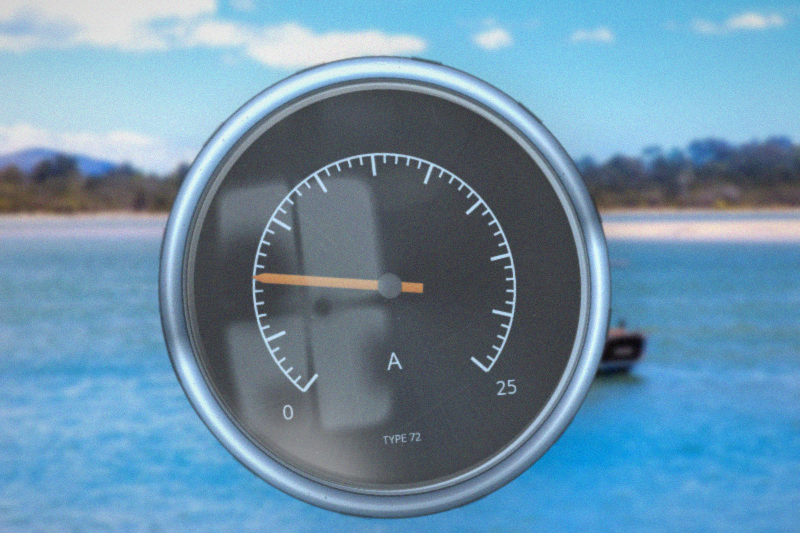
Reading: 5 A
